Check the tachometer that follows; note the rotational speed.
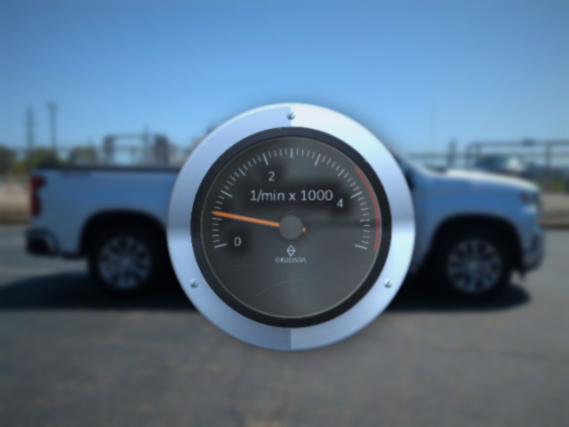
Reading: 600 rpm
